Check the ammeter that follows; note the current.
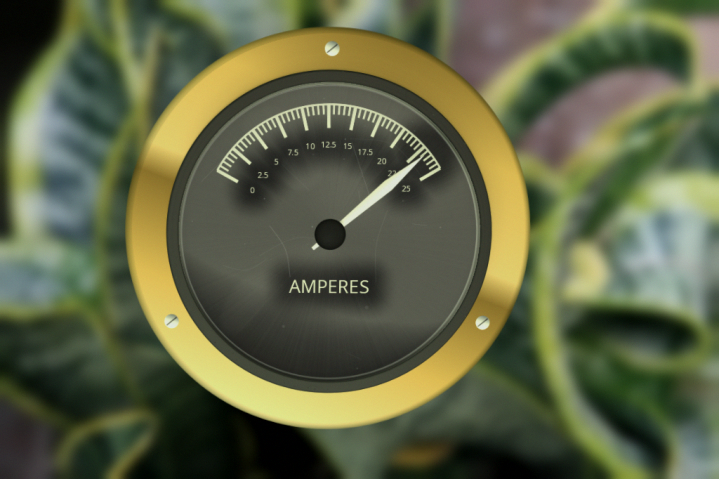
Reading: 23 A
